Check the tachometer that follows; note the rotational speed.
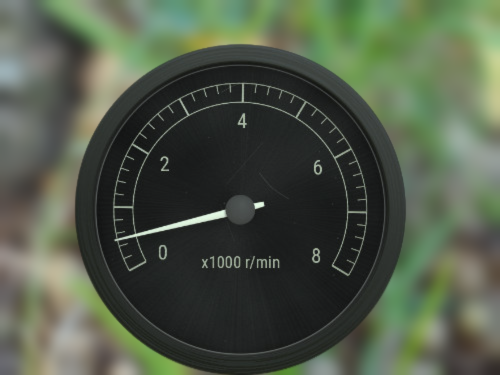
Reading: 500 rpm
